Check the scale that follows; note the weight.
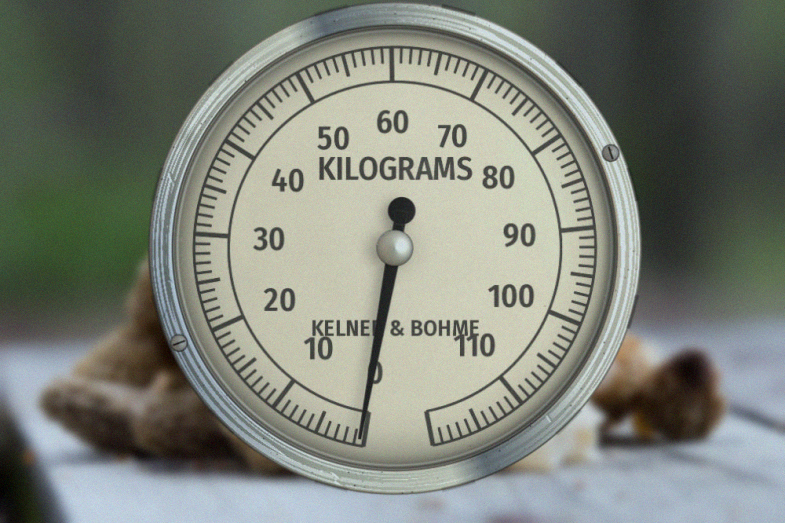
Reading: 0.5 kg
